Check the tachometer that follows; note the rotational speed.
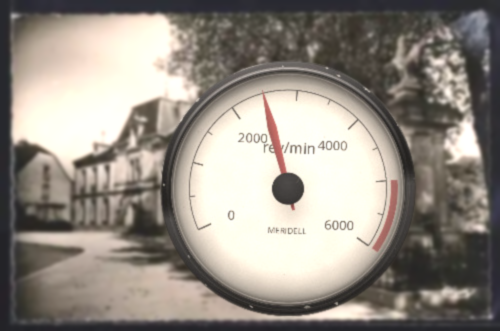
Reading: 2500 rpm
